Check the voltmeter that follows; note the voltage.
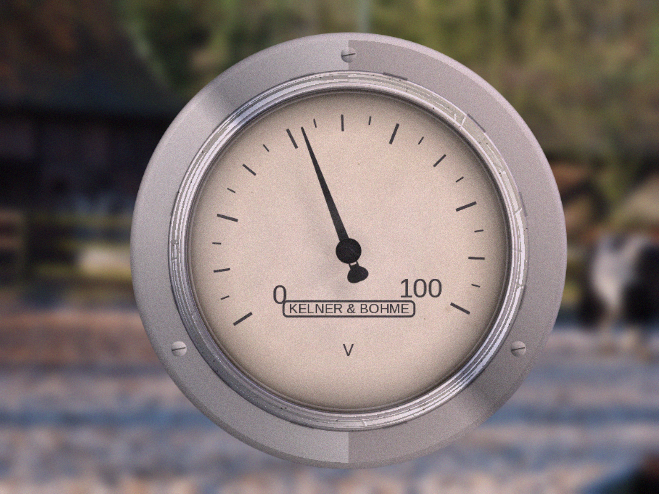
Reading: 42.5 V
